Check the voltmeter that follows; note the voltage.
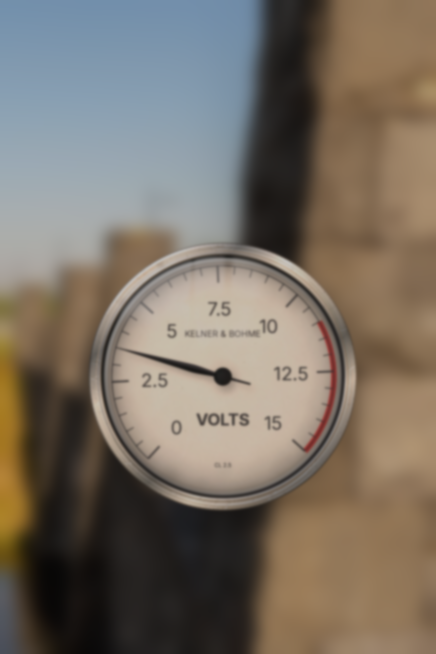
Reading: 3.5 V
